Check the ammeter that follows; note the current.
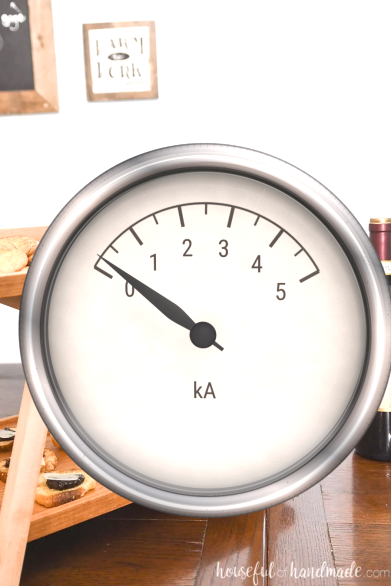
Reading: 0.25 kA
